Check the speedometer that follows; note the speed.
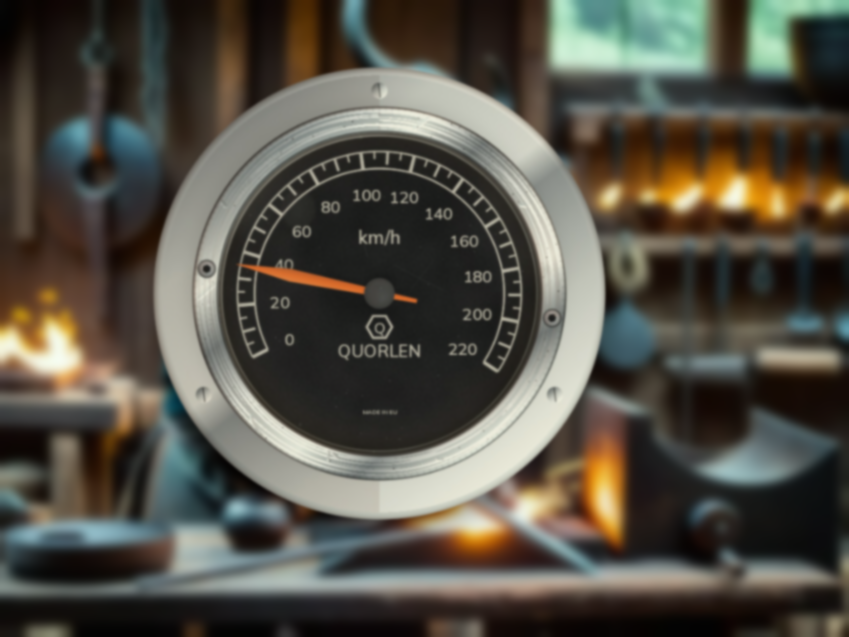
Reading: 35 km/h
